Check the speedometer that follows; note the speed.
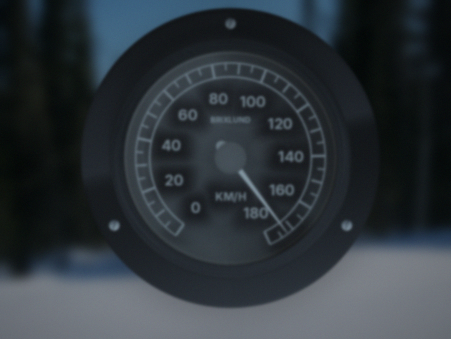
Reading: 172.5 km/h
